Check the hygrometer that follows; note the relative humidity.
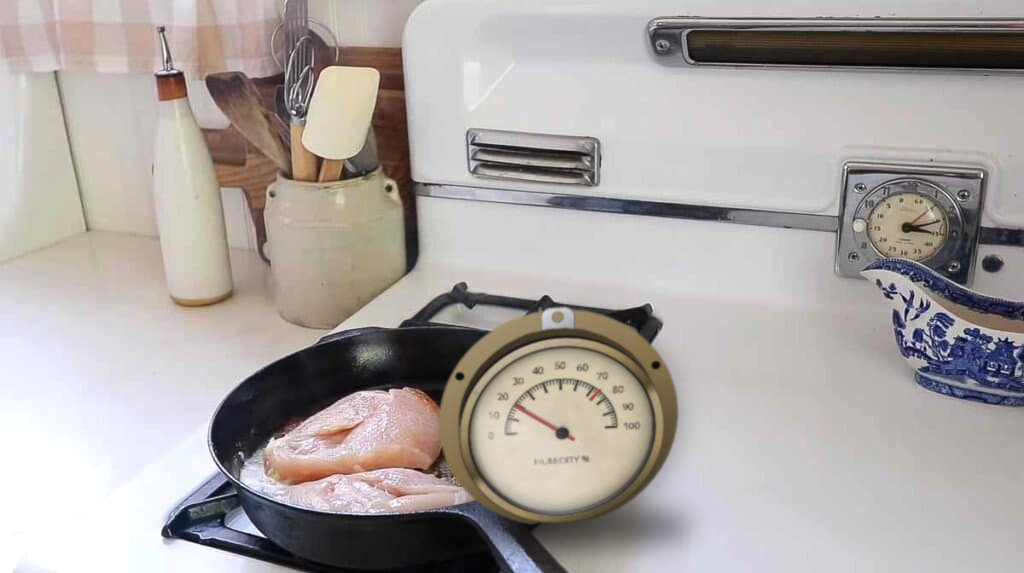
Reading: 20 %
